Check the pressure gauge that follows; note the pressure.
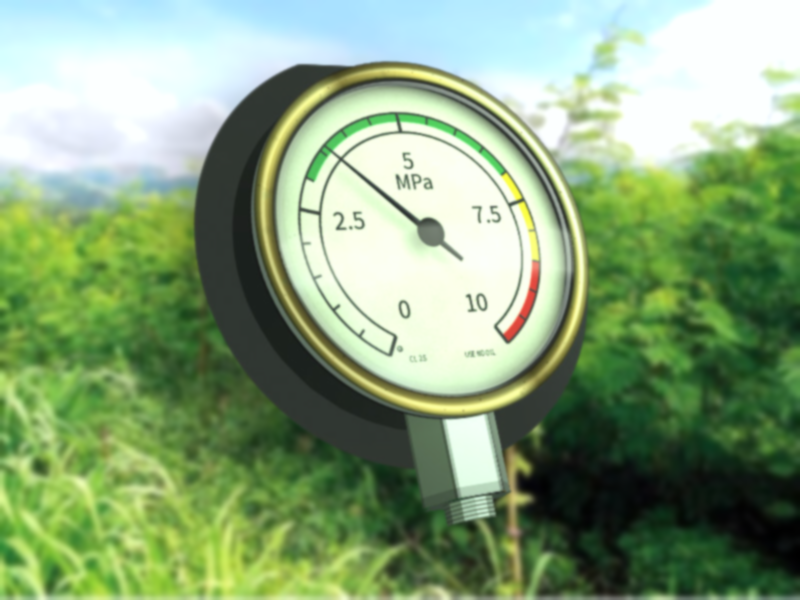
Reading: 3.5 MPa
